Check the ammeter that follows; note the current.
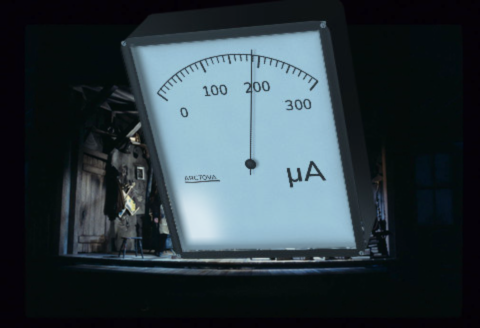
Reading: 190 µA
